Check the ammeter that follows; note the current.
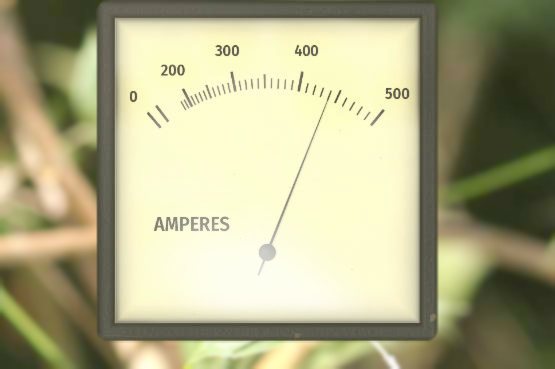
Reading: 440 A
